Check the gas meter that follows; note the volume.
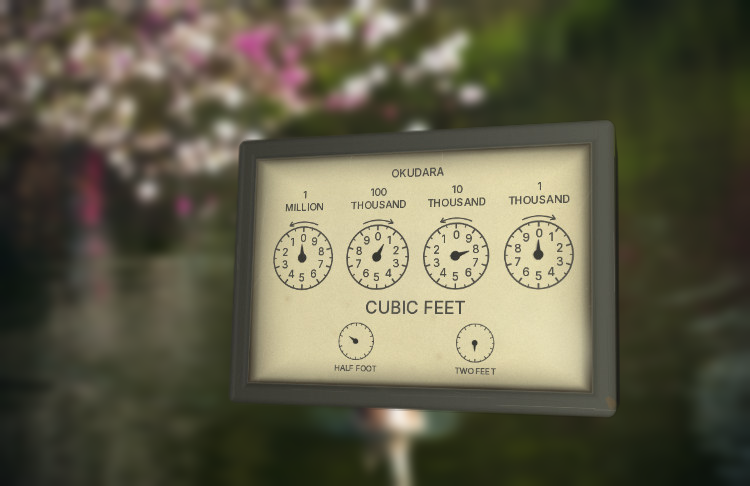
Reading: 8000 ft³
